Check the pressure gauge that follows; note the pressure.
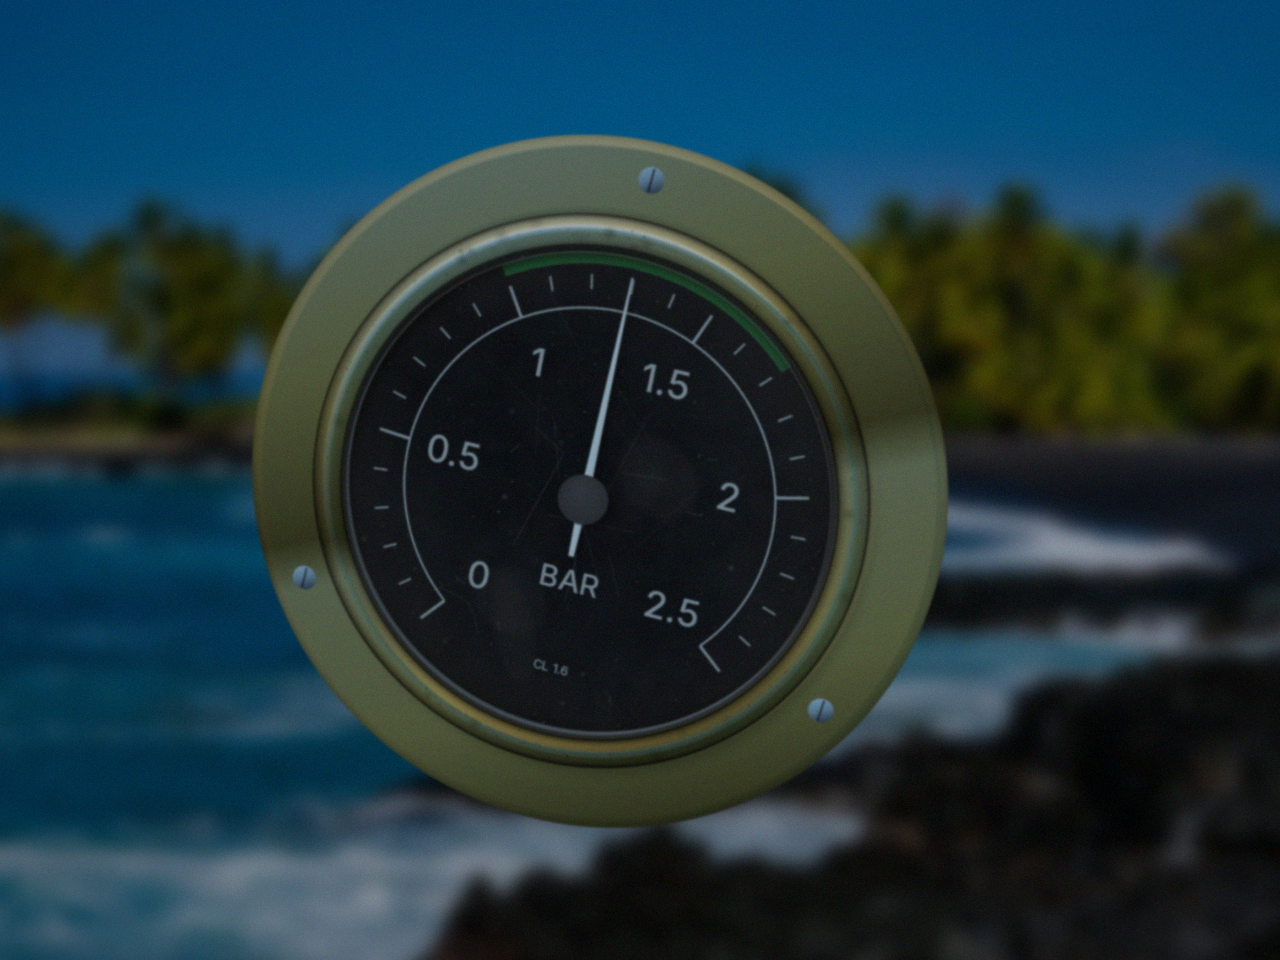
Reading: 1.3 bar
